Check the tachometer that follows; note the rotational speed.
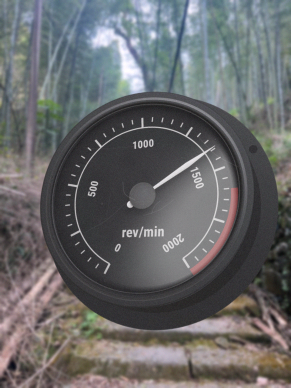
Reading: 1400 rpm
